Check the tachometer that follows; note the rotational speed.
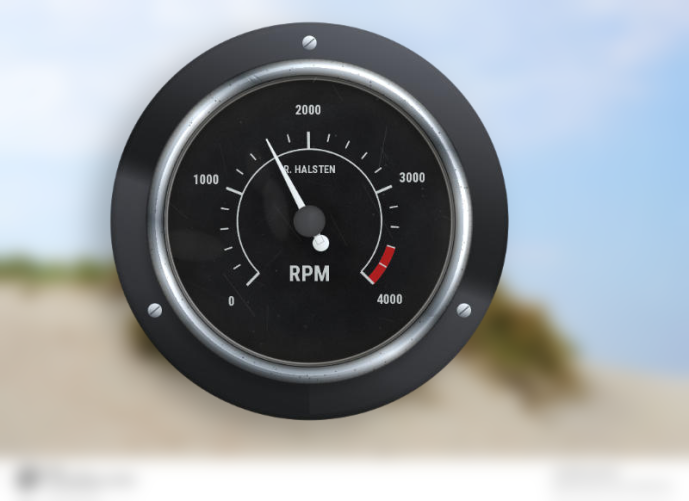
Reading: 1600 rpm
